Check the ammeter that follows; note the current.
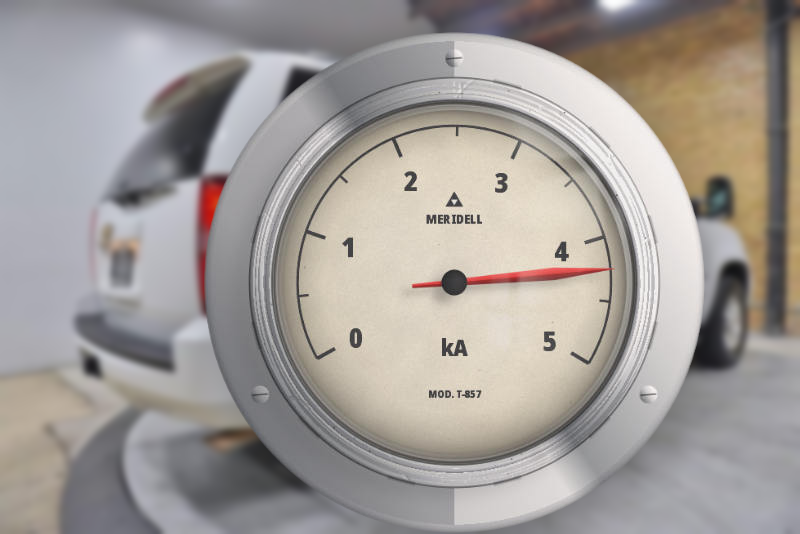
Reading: 4.25 kA
